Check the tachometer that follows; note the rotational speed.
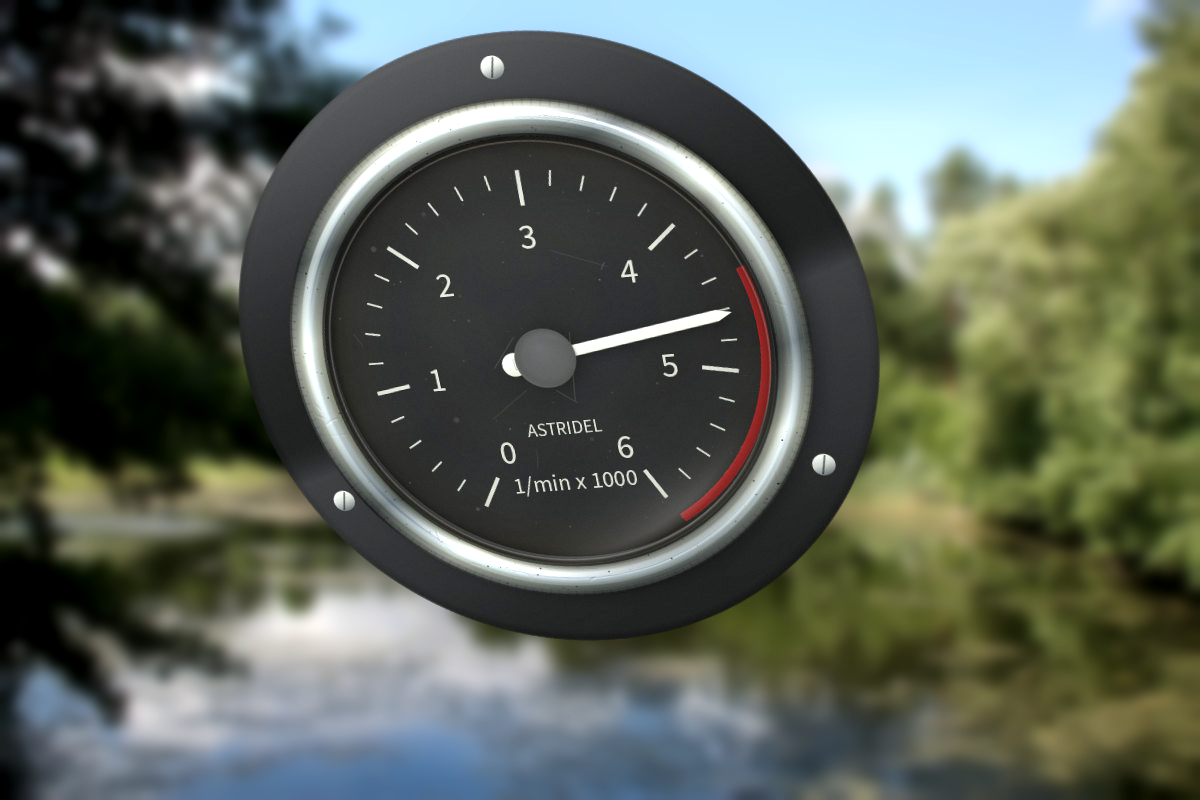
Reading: 4600 rpm
